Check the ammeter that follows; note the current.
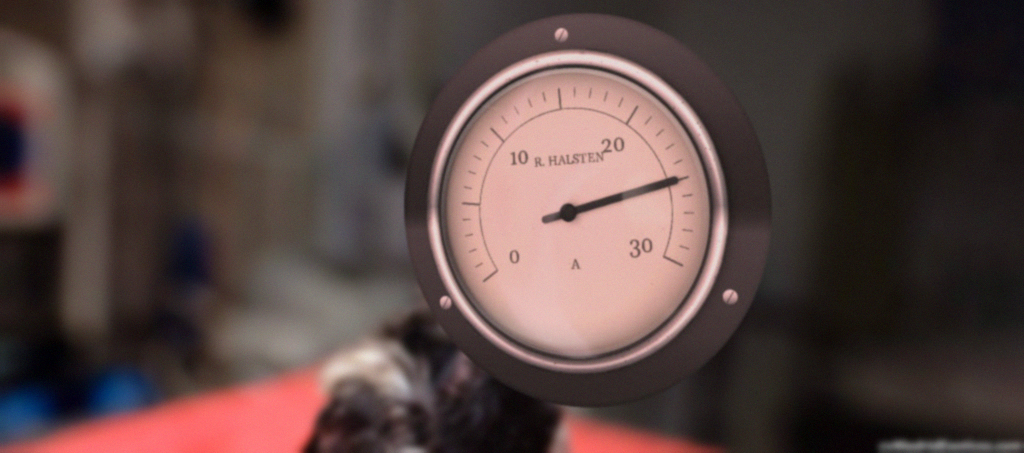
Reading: 25 A
